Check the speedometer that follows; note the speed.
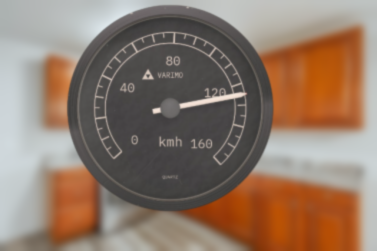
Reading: 125 km/h
